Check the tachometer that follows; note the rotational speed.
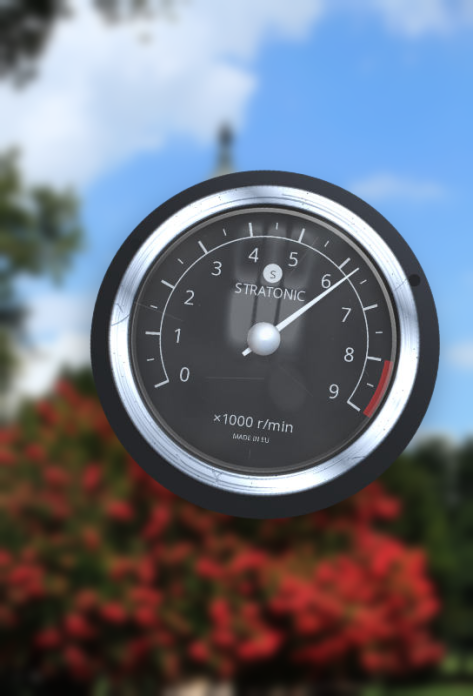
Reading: 6250 rpm
